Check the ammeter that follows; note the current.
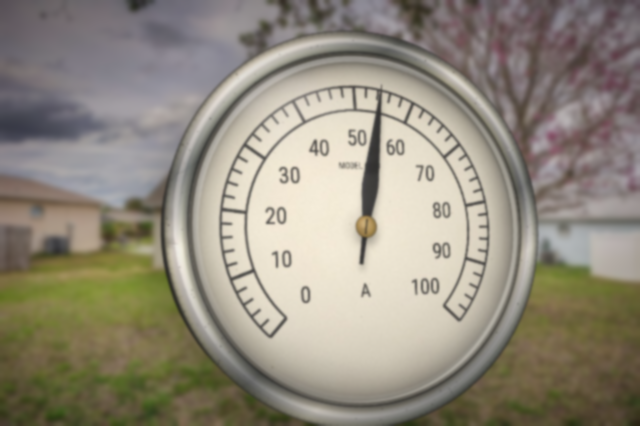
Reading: 54 A
